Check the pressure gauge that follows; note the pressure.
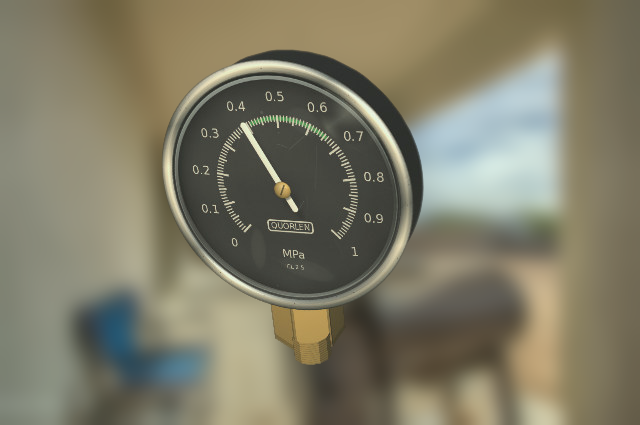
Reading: 0.4 MPa
